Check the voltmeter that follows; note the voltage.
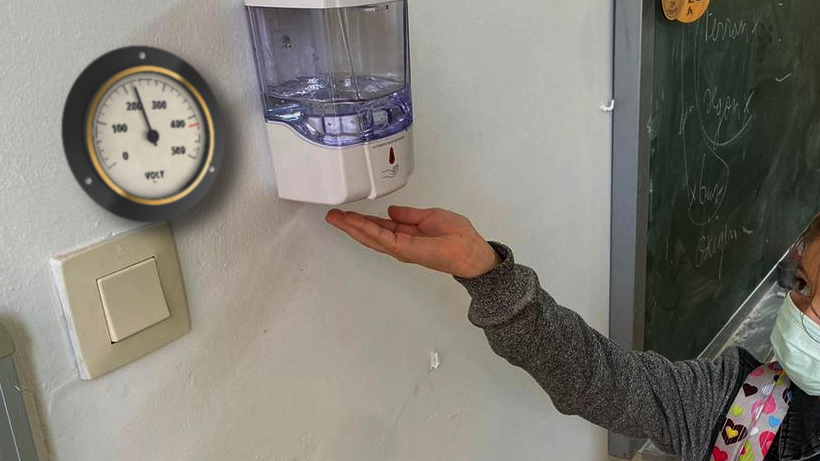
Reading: 220 V
